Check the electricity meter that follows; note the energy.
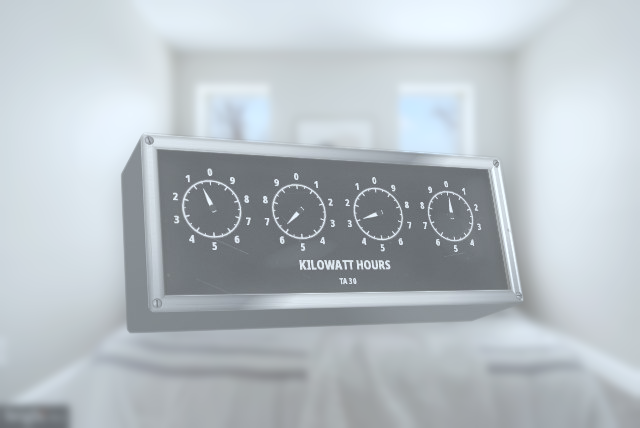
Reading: 630 kWh
